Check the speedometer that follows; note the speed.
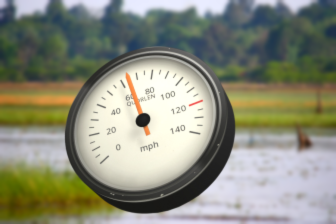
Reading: 65 mph
